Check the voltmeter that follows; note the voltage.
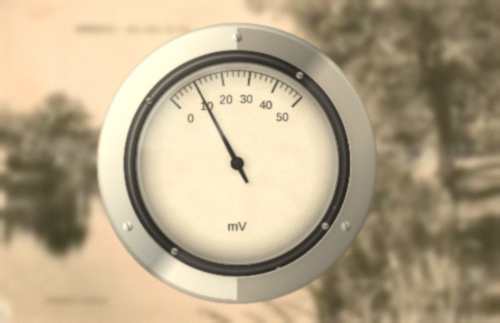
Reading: 10 mV
